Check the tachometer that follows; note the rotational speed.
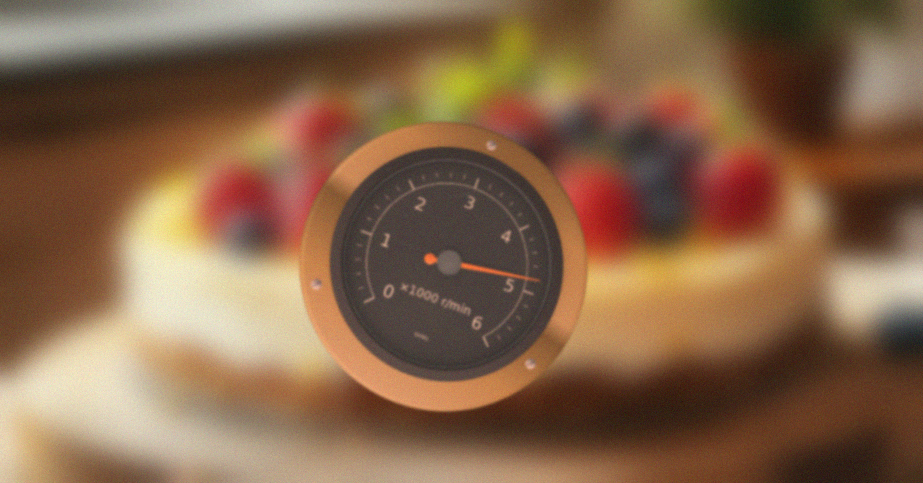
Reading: 4800 rpm
